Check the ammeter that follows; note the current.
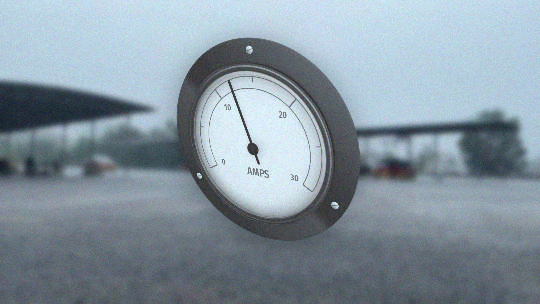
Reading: 12.5 A
